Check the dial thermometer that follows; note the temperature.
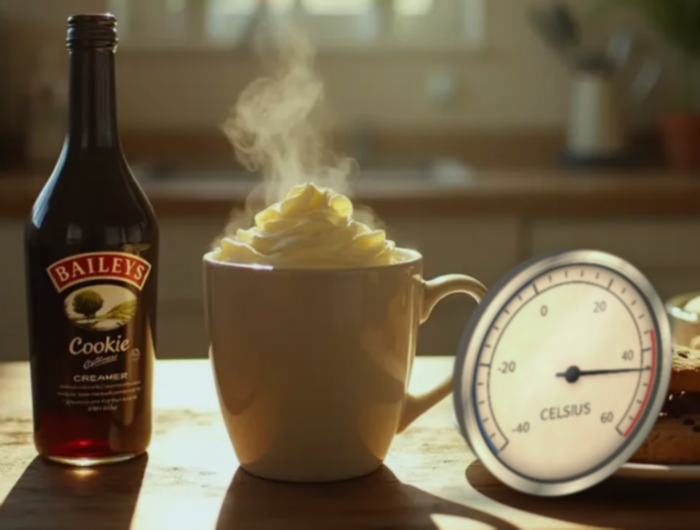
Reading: 44 °C
